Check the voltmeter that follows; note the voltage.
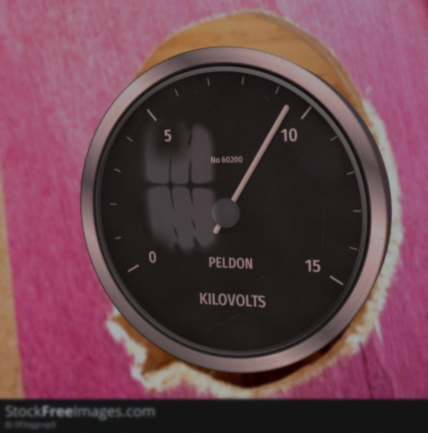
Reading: 9.5 kV
